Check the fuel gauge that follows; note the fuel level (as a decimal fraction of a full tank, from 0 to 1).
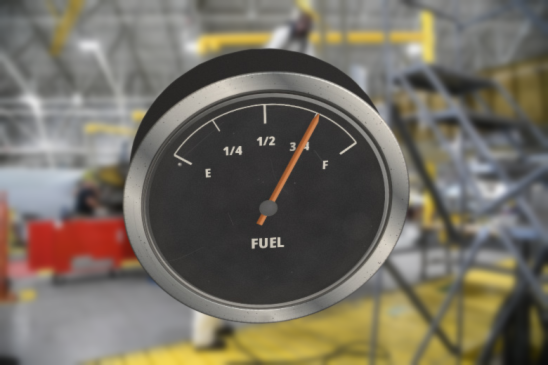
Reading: 0.75
